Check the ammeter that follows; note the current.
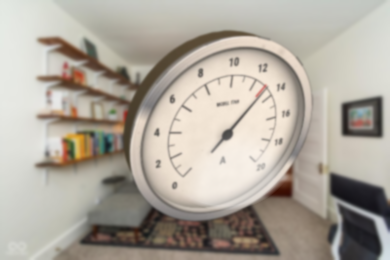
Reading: 13 A
